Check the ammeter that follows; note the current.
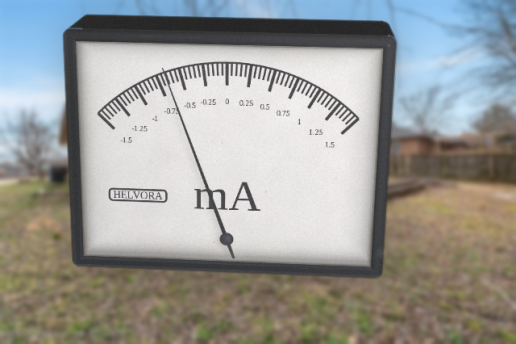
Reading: -0.65 mA
